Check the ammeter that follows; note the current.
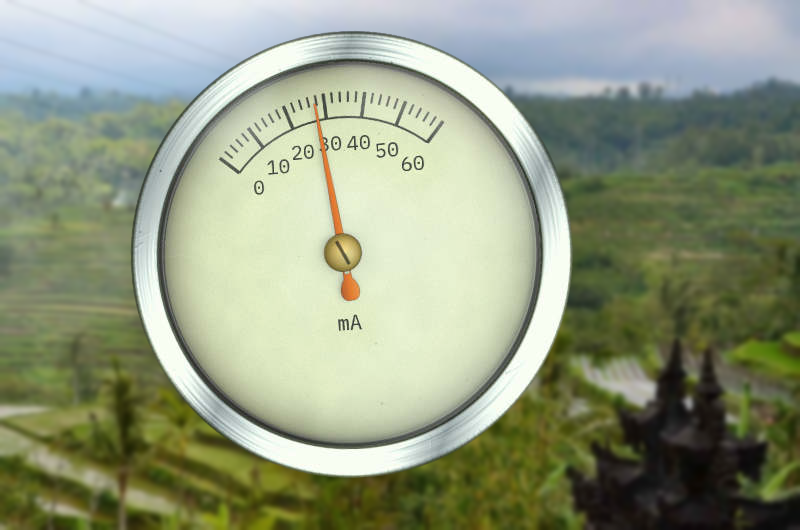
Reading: 28 mA
